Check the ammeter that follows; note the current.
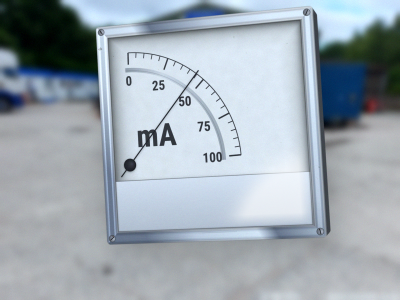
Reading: 45 mA
